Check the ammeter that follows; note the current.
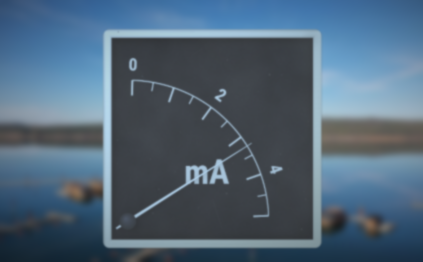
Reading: 3.25 mA
